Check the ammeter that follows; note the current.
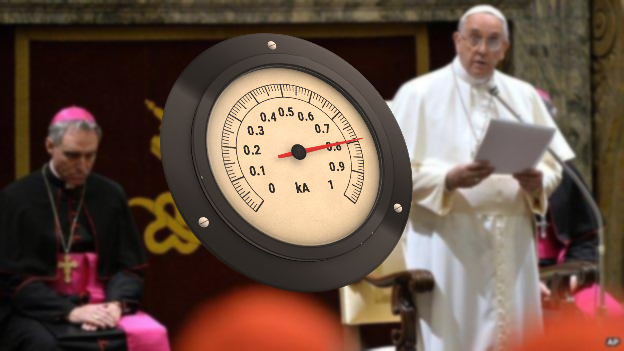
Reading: 0.8 kA
